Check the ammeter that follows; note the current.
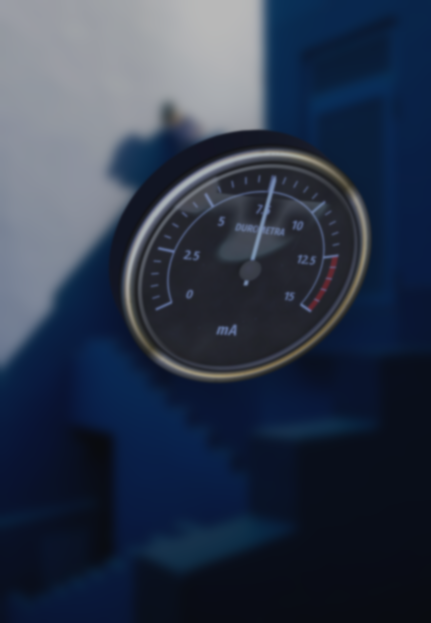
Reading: 7.5 mA
